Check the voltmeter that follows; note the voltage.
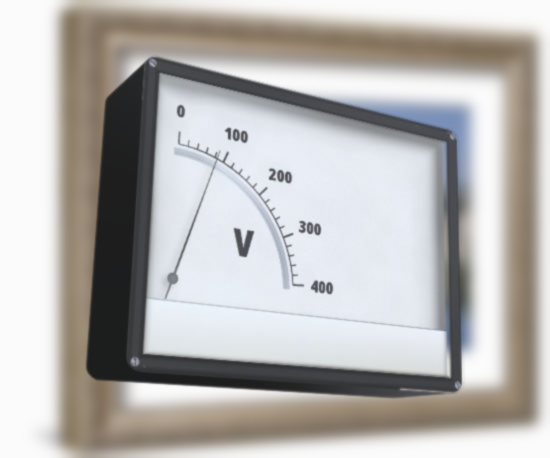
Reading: 80 V
